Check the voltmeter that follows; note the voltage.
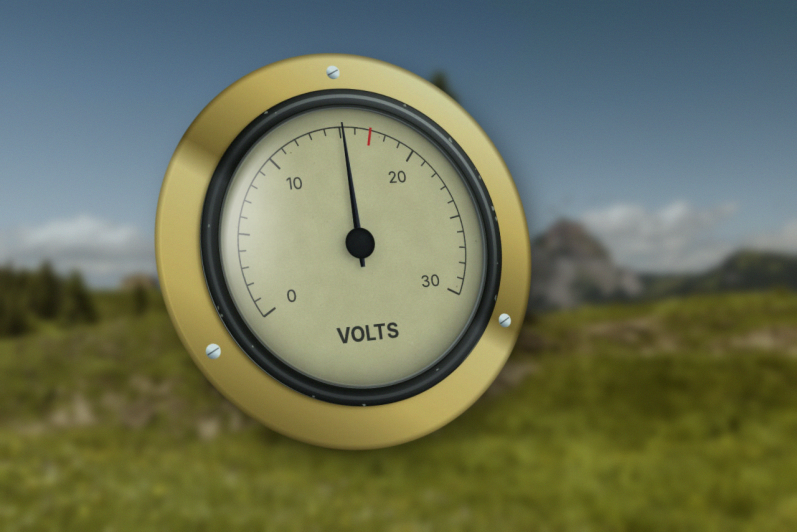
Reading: 15 V
